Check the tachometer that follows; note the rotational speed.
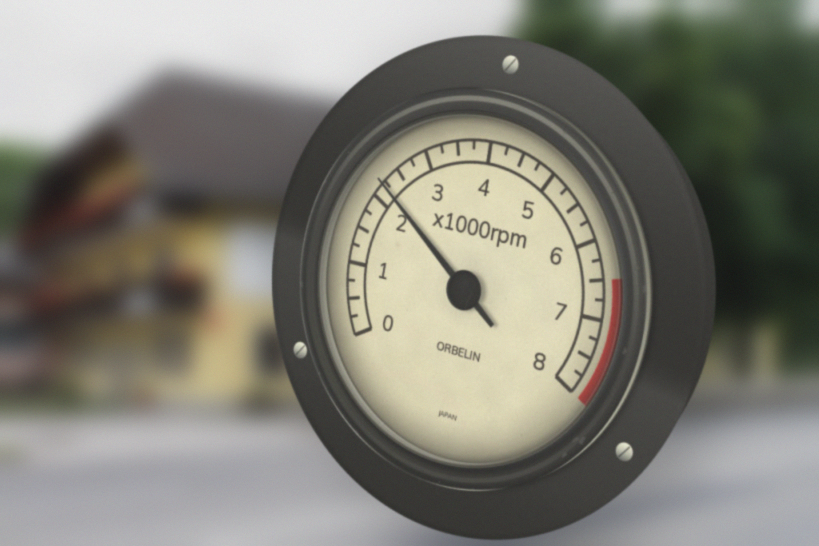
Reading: 2250 rpm
